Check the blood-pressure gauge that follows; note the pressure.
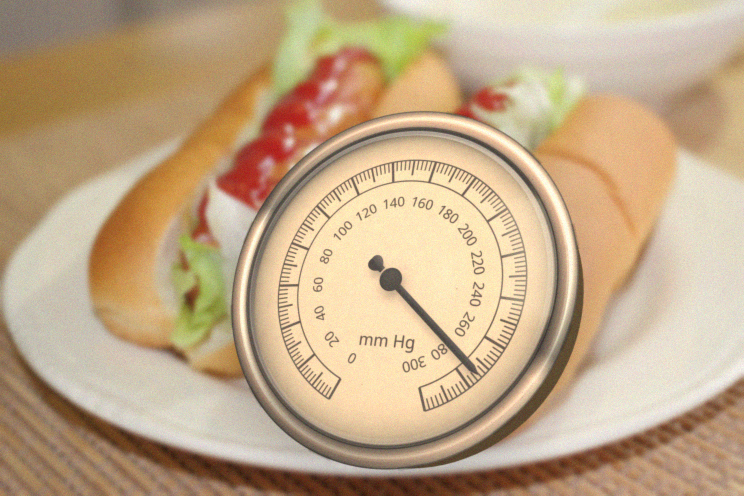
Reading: 274 mmHg
